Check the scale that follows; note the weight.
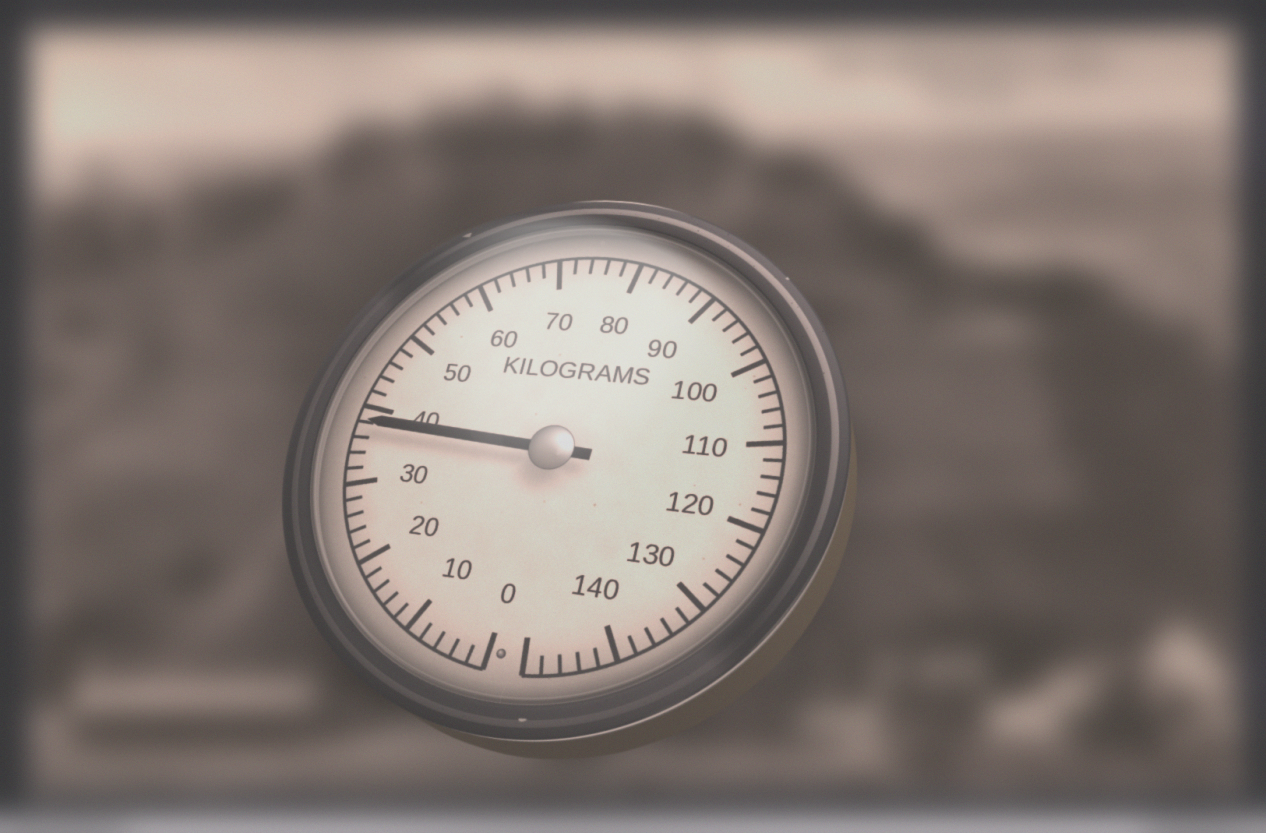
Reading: 38 kg
